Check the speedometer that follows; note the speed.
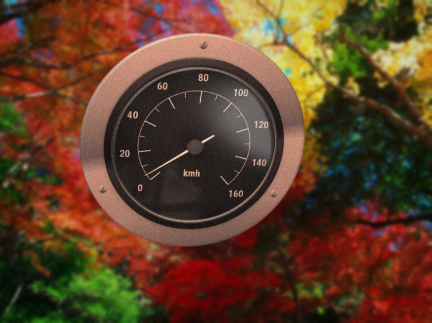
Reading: 5 km/h
